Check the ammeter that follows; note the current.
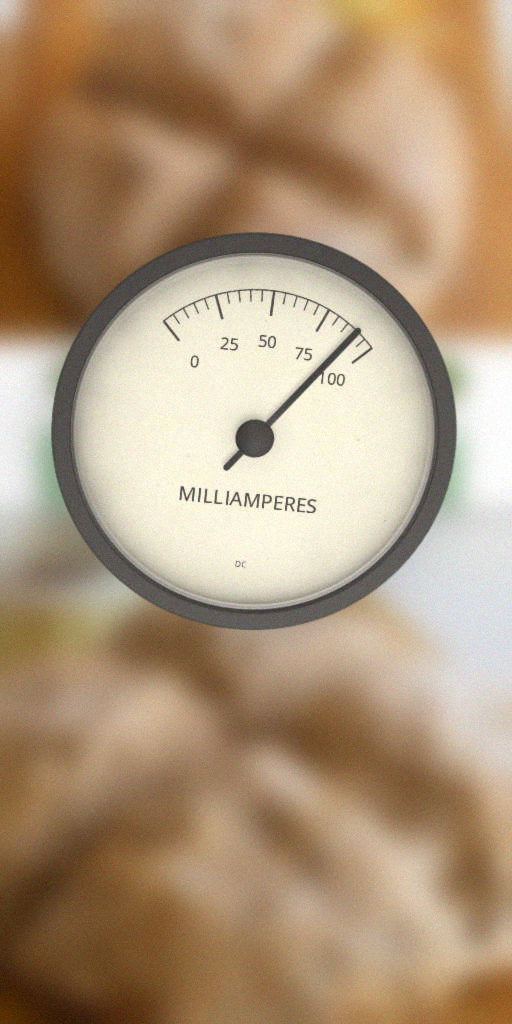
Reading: 90 mA
